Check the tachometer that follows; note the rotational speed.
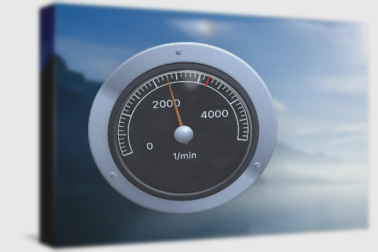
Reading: 2300 rpm
